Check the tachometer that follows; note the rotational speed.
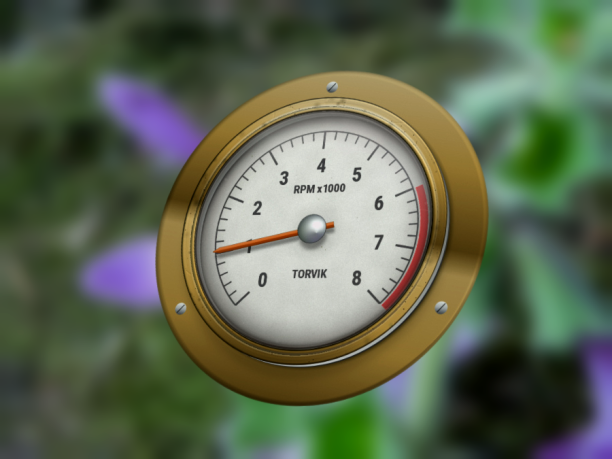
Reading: 1000 rpm
